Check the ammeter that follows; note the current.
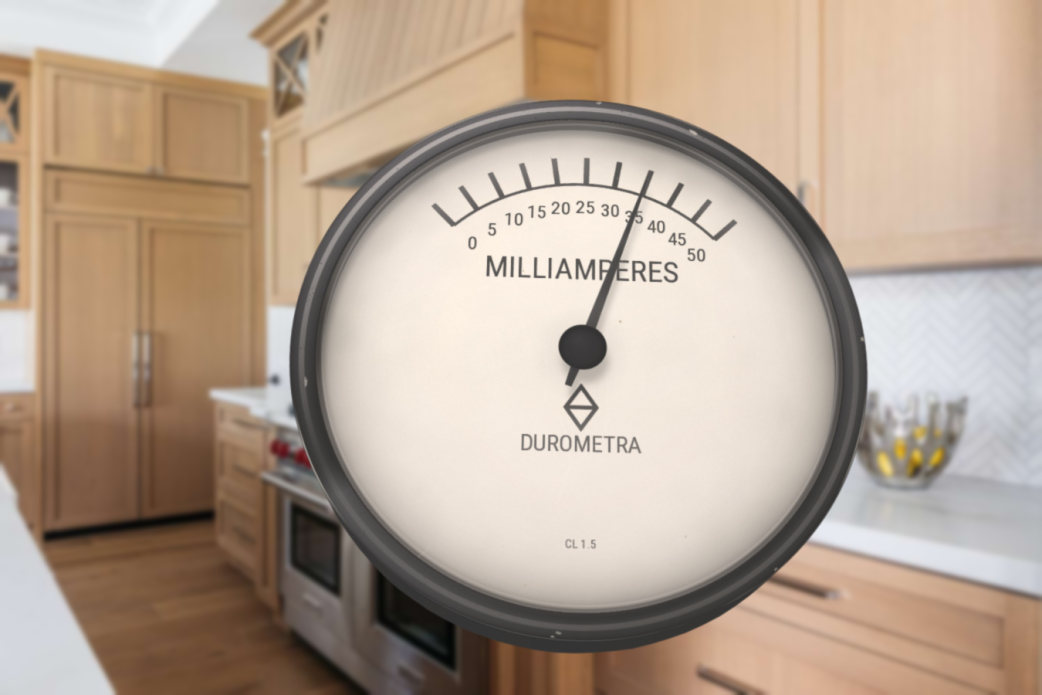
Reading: 35 mA
